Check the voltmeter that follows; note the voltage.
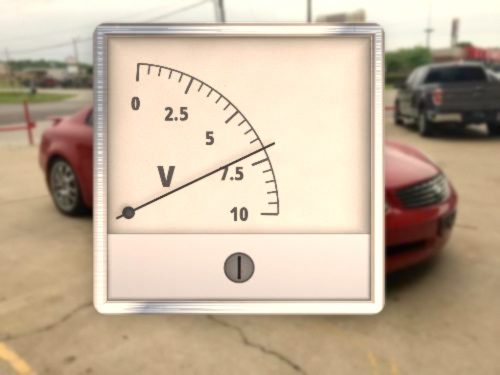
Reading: 7 V
